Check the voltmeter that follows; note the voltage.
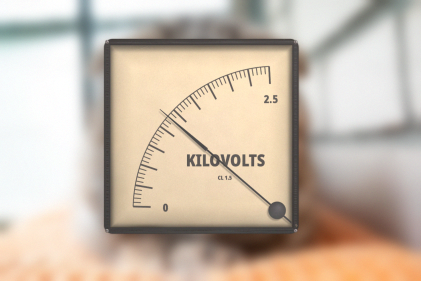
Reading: 1.15 kV
